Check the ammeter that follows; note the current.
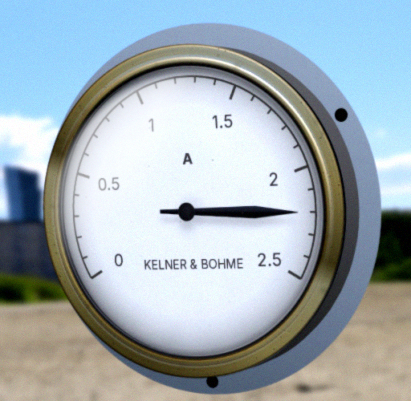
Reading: 2.2 A
